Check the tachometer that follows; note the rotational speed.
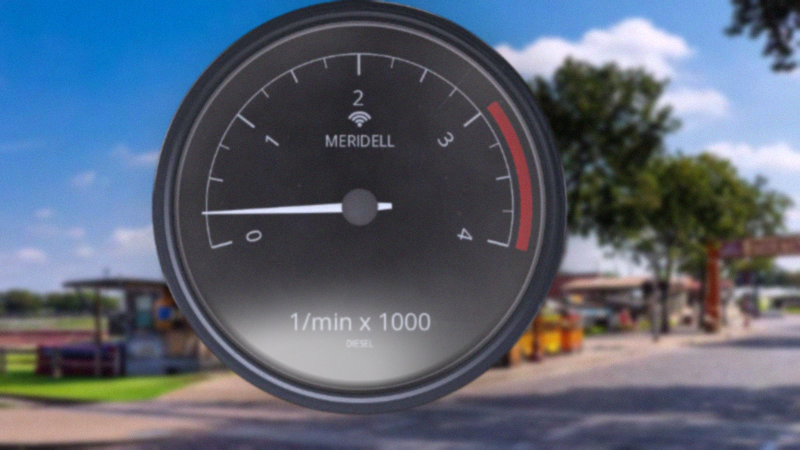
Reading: 250 rpm
